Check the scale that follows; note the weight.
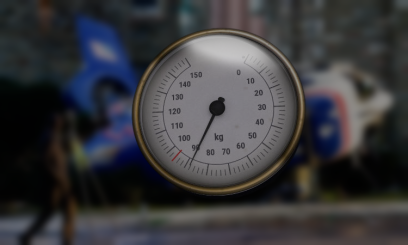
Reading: 88 kg
